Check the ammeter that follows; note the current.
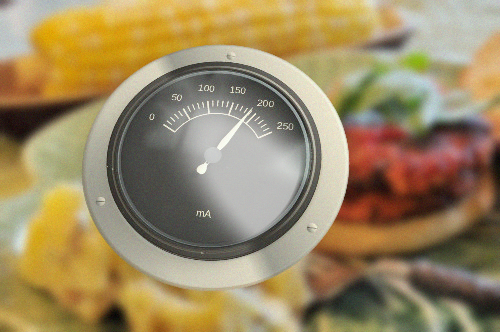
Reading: 190 mA
